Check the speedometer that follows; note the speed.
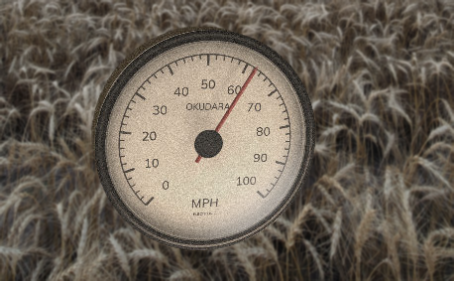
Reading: 62 mph
